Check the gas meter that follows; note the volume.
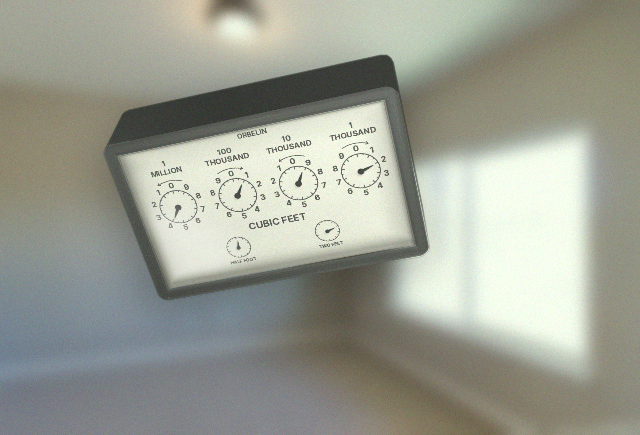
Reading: 409200 ft³
